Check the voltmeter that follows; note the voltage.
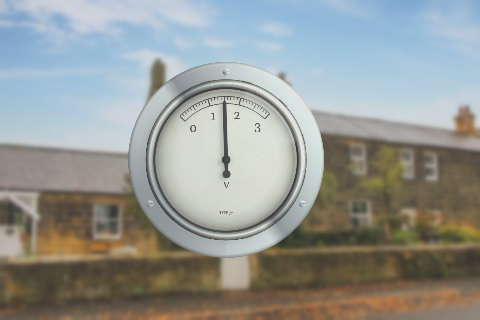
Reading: 1.5 V
